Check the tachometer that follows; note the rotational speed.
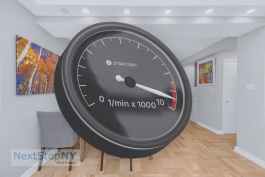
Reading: 9500 rpm
